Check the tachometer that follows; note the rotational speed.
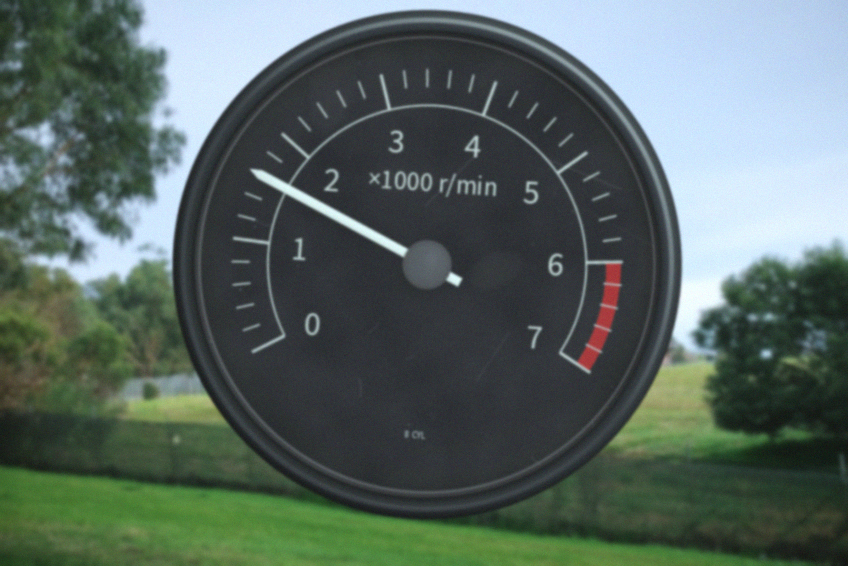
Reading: 1600 rpm
